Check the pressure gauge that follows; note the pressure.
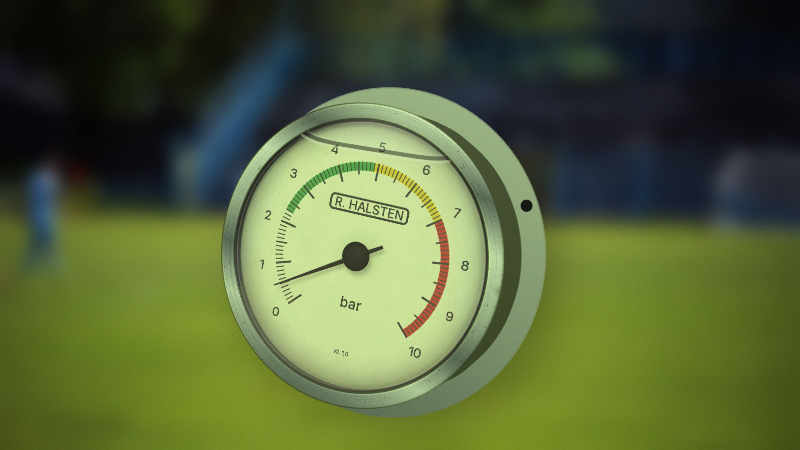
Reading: 0.5 bar
